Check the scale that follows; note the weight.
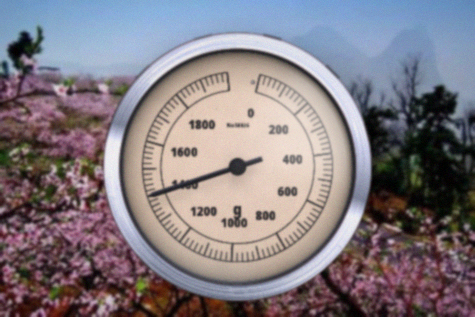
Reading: 1400 g
